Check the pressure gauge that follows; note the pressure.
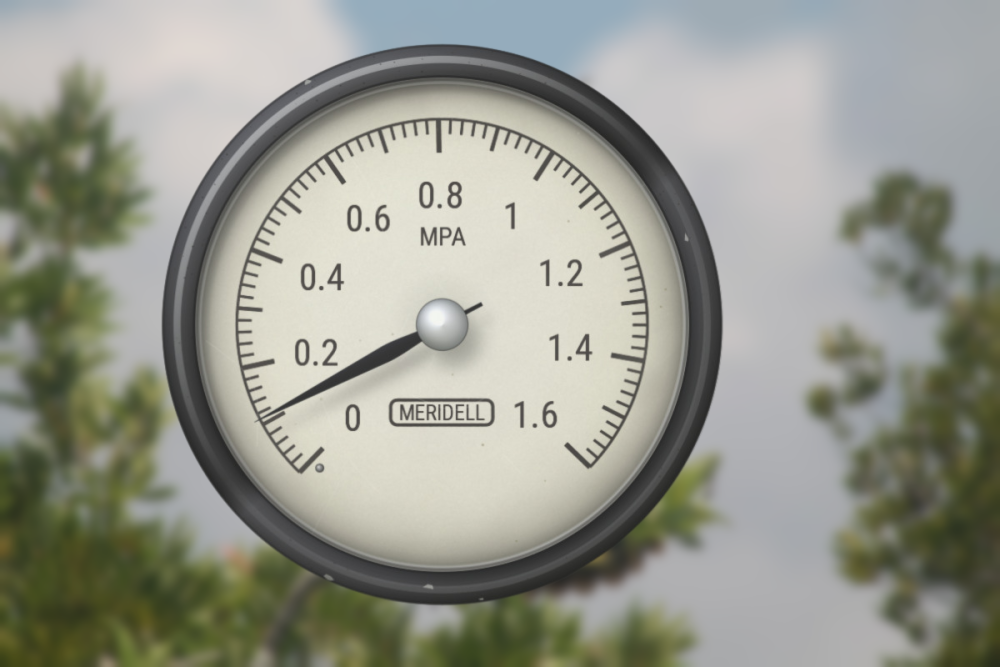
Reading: 0.11 MPa
